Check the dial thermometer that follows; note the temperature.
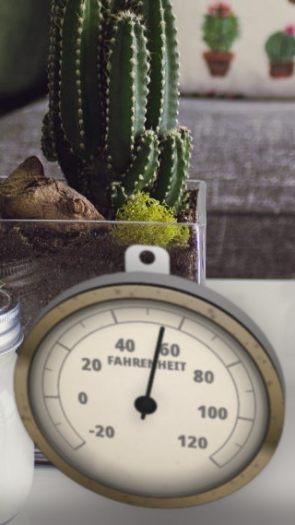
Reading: 55 °F
